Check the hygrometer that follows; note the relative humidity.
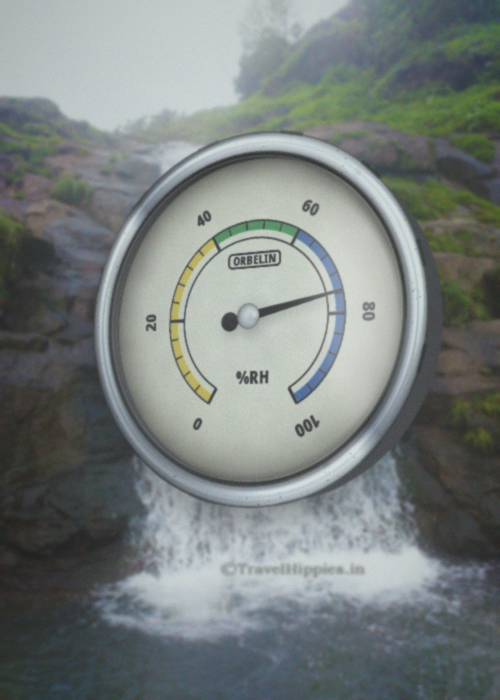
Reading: 76 %
